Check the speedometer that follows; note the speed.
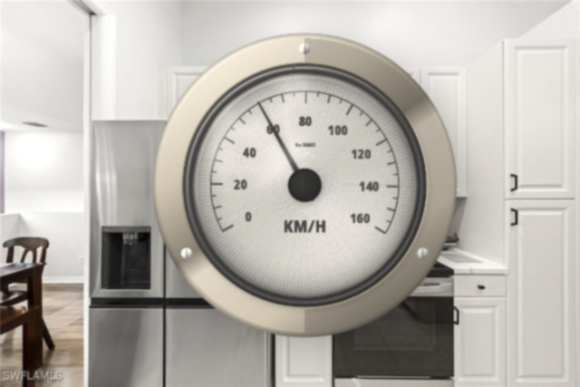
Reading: 60 km/h
